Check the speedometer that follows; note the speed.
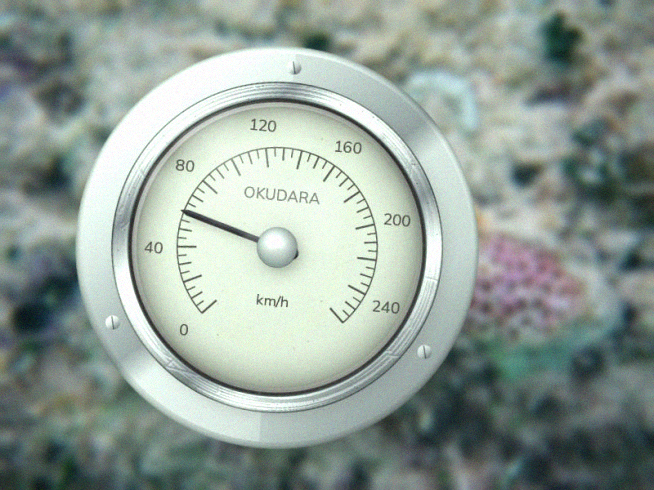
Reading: 60 km/h
